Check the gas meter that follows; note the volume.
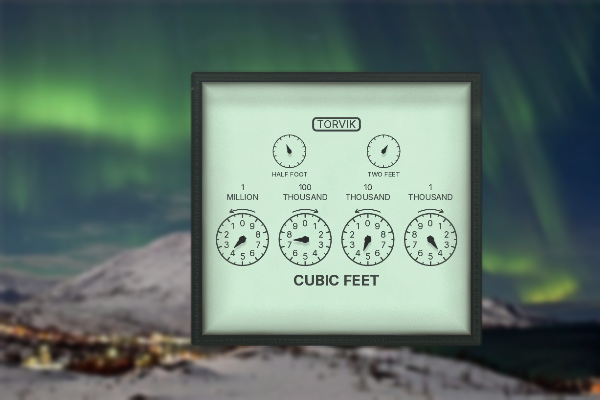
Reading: 374400 ft³
